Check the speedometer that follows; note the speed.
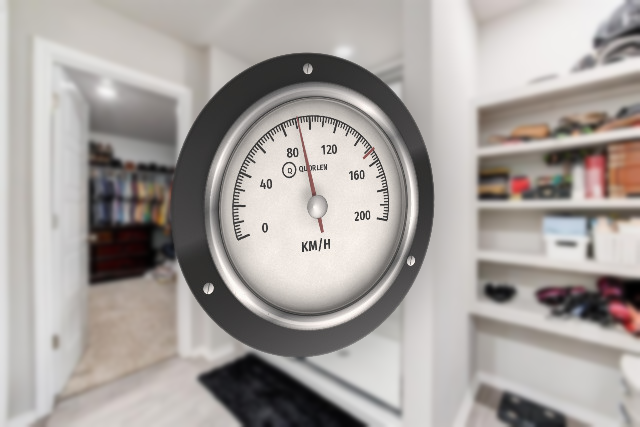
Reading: 90 km/h
